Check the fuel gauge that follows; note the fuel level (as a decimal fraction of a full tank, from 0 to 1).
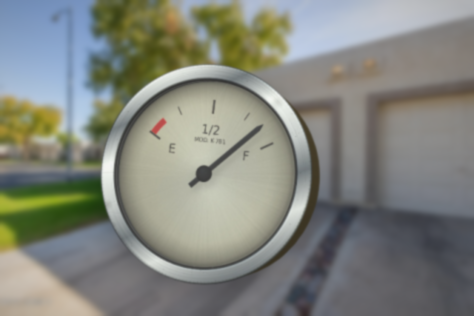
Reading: 0.875
